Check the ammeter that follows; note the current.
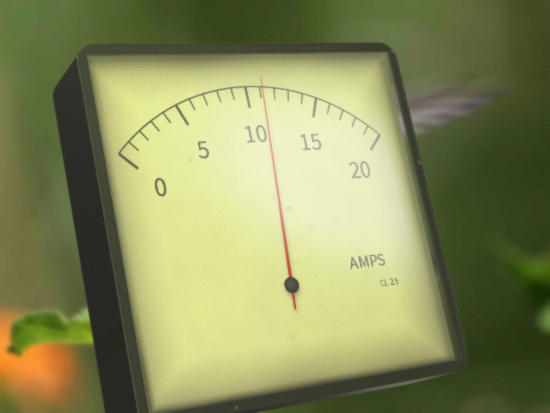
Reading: 11 A
